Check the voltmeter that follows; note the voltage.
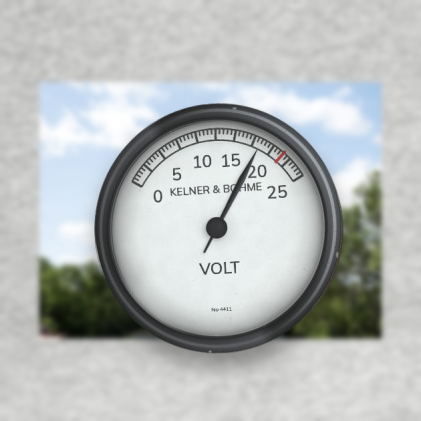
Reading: 18.5 V
